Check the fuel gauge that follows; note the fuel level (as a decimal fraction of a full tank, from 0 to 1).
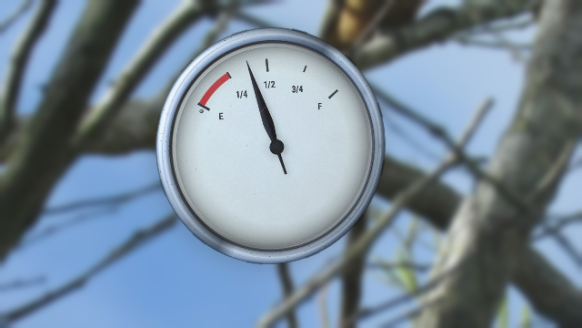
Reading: 0.375
